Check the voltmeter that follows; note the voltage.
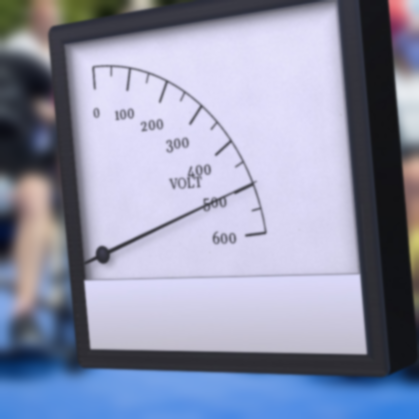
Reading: 500 V
